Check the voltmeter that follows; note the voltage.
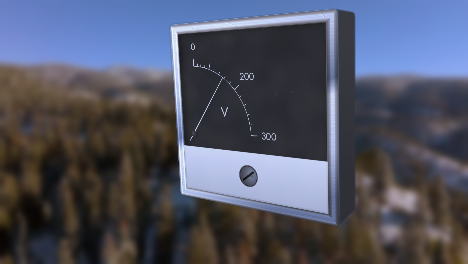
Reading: 160 V
